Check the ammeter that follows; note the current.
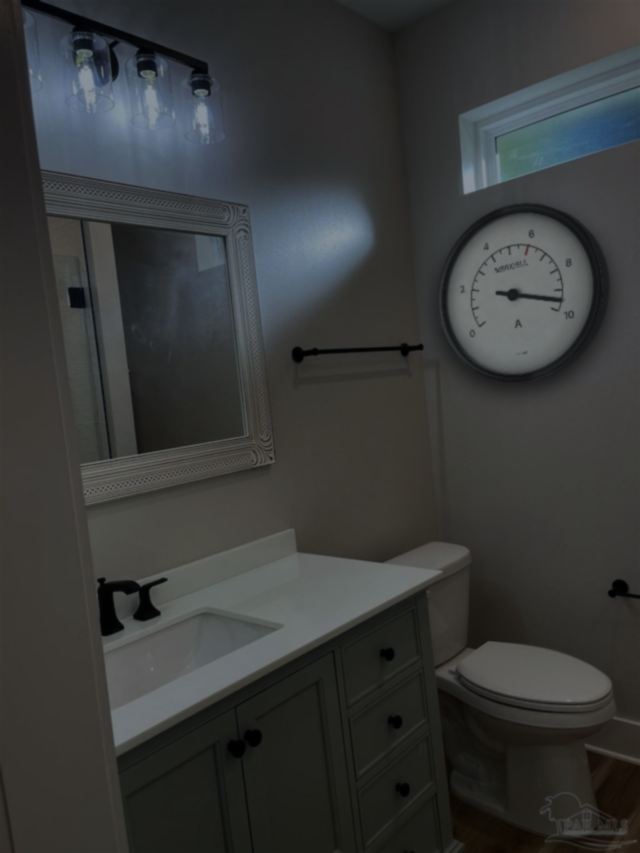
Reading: 9.5 A
